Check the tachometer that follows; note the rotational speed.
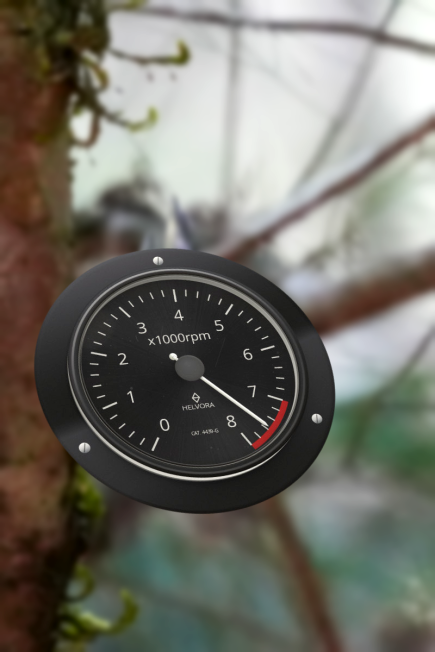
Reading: 7600 rpm
